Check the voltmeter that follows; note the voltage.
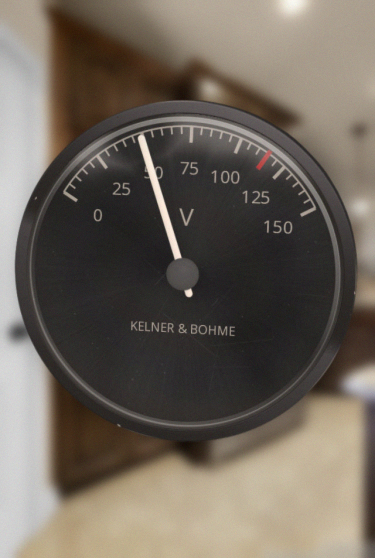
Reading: 50 V
